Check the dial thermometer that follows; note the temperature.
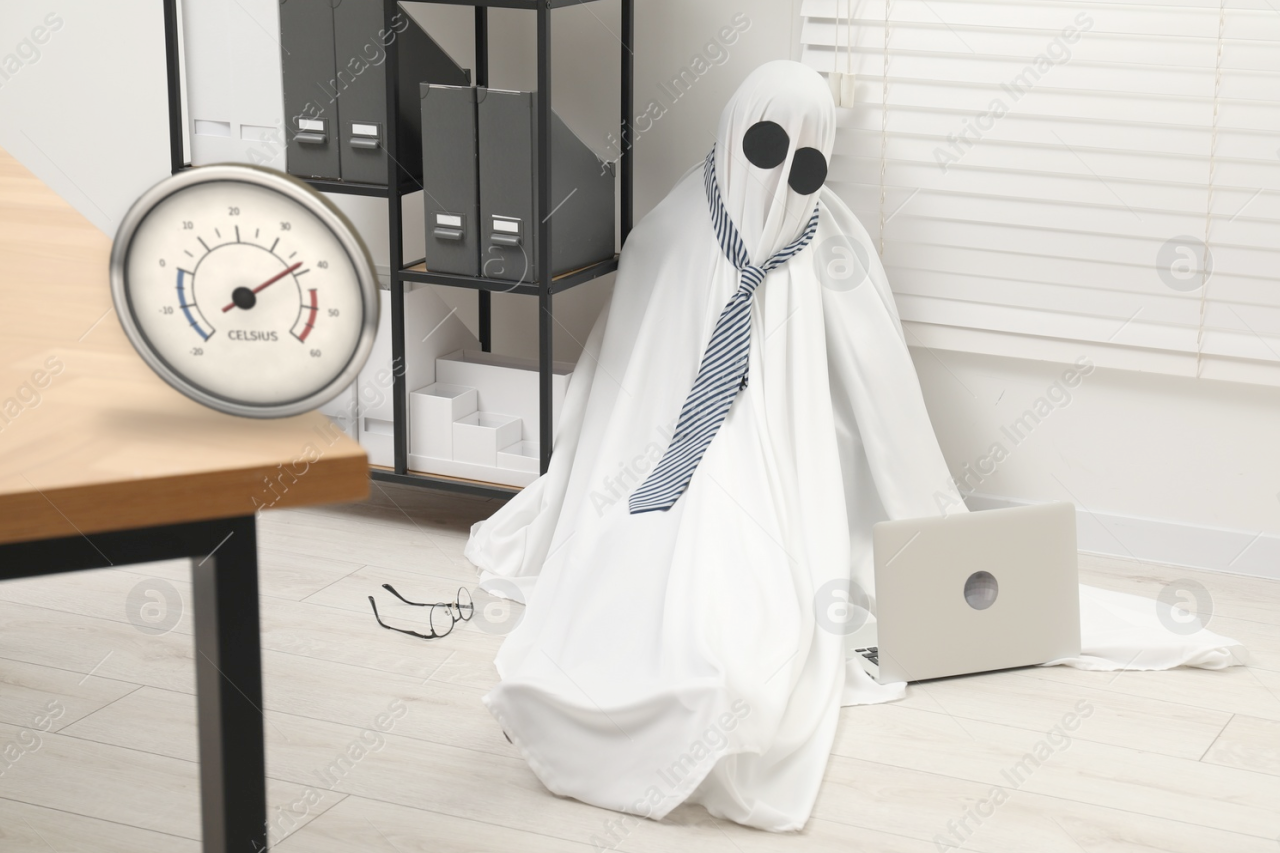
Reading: 37.5 °C
